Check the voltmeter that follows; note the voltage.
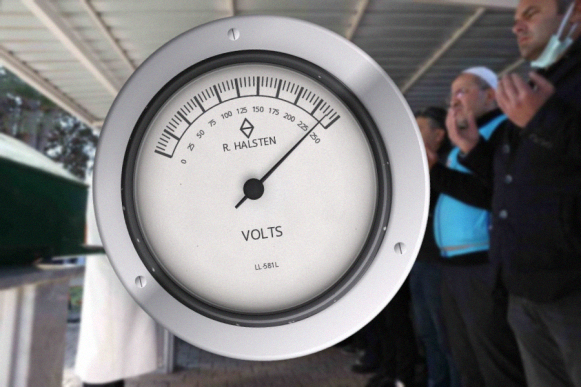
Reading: 240 V
